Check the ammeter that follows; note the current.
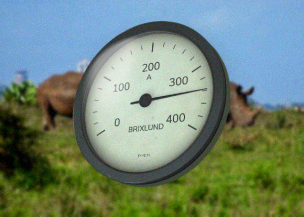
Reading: 340 A
